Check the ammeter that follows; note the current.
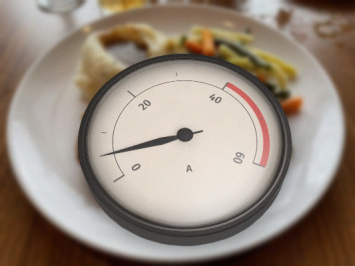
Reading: 5 A
